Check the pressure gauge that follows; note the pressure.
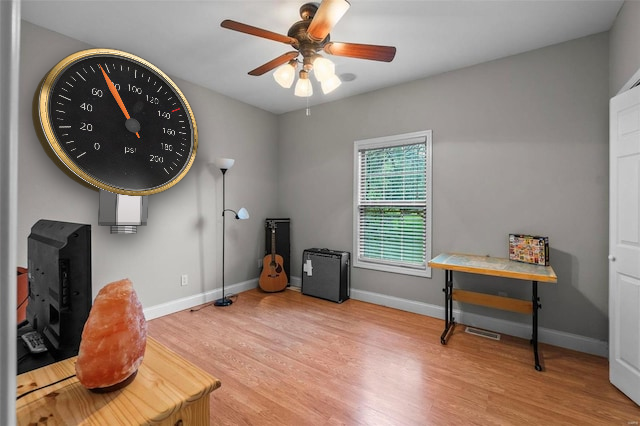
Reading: 75 psi
